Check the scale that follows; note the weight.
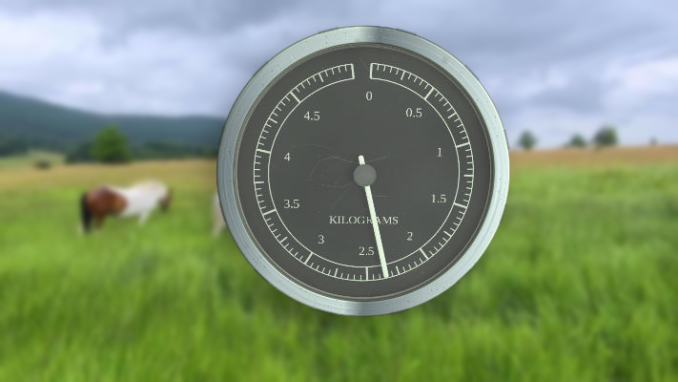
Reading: 2.35 kg
